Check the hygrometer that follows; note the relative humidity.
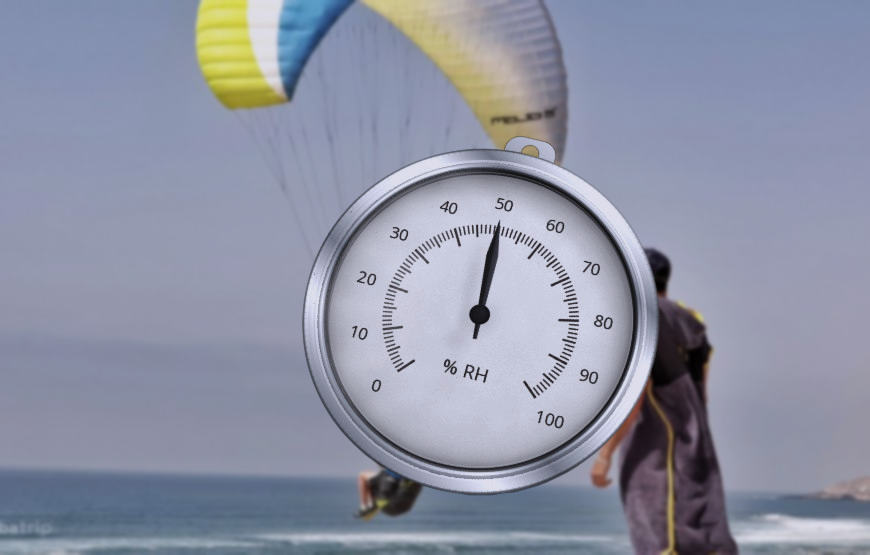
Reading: 50 %
